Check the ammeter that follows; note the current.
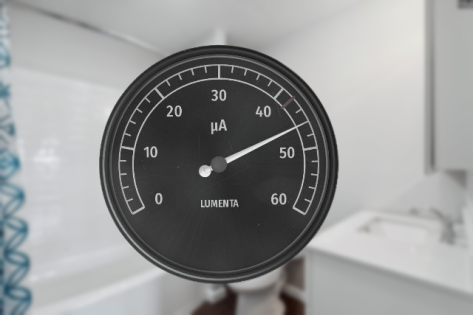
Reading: 46 µA
